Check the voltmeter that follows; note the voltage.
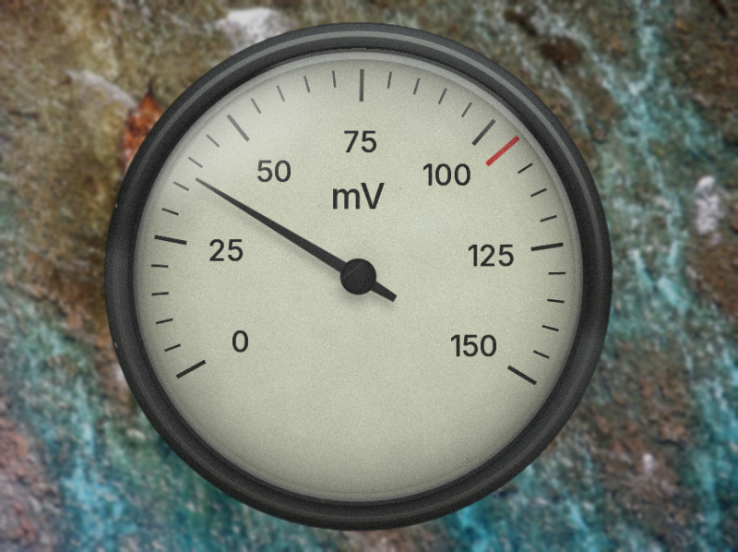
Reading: 37.5 mV
